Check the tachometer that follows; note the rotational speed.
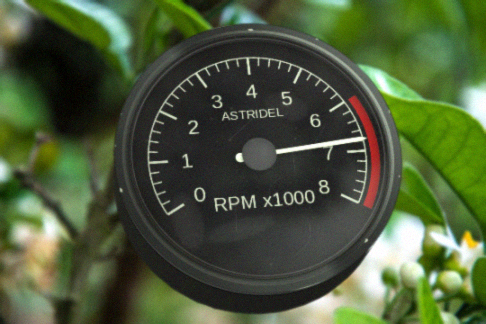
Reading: 6800 rpm
